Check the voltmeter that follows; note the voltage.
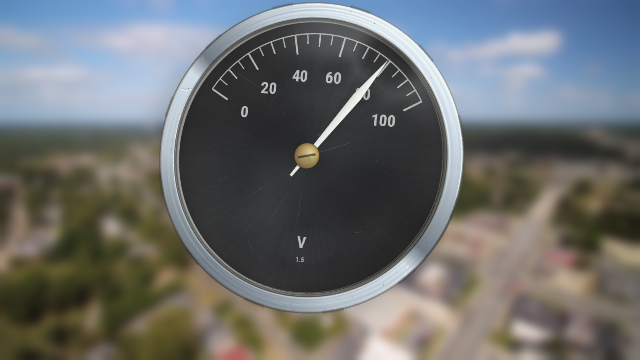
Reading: 80 V
